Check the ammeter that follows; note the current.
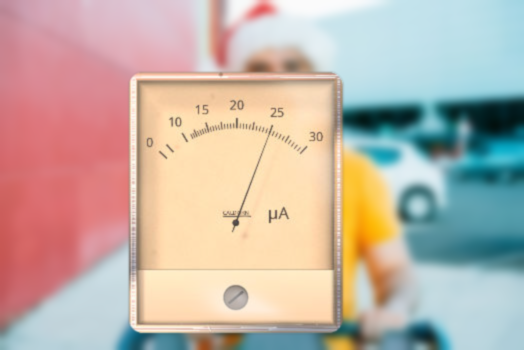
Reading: 25 µA
